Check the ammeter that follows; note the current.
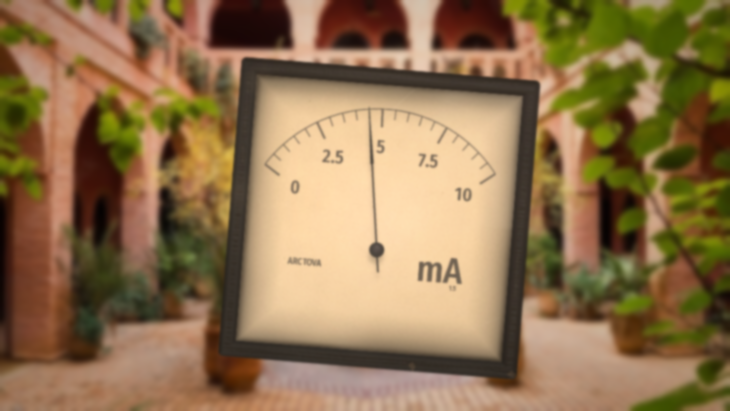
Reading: 4.5 mA
